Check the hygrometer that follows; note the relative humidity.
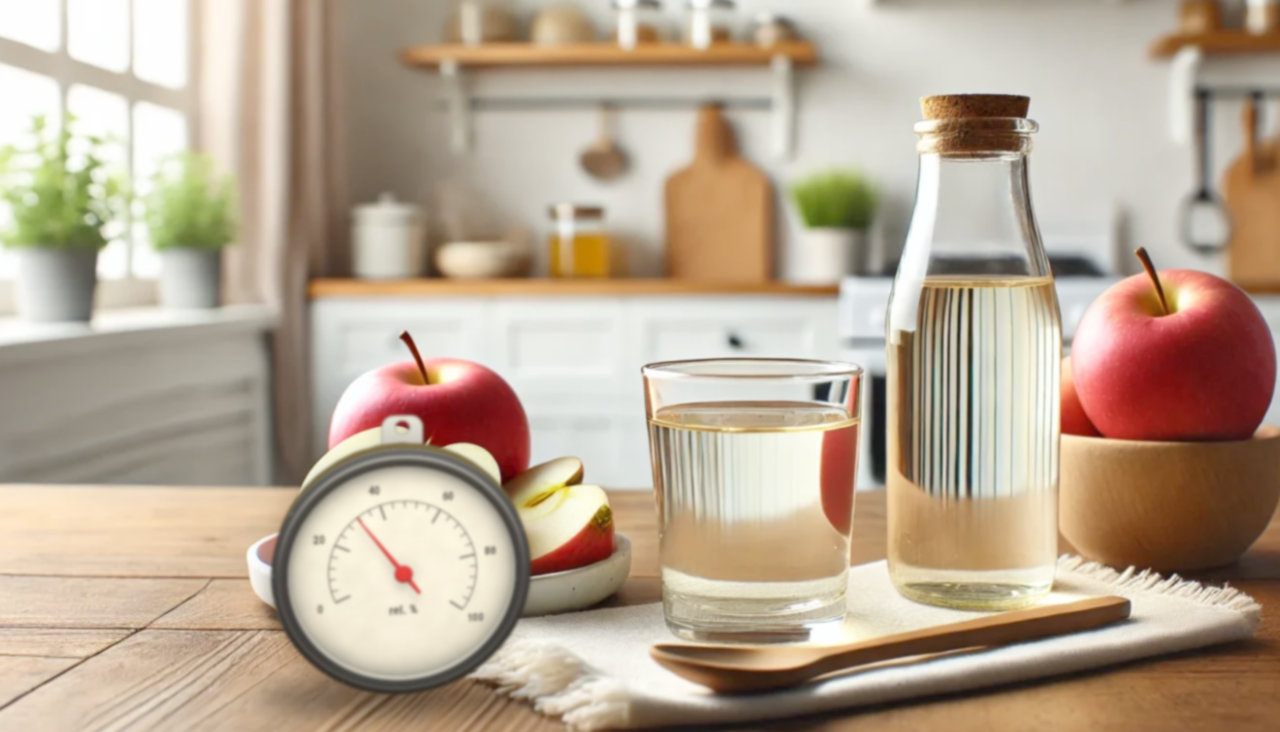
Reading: 32 %
